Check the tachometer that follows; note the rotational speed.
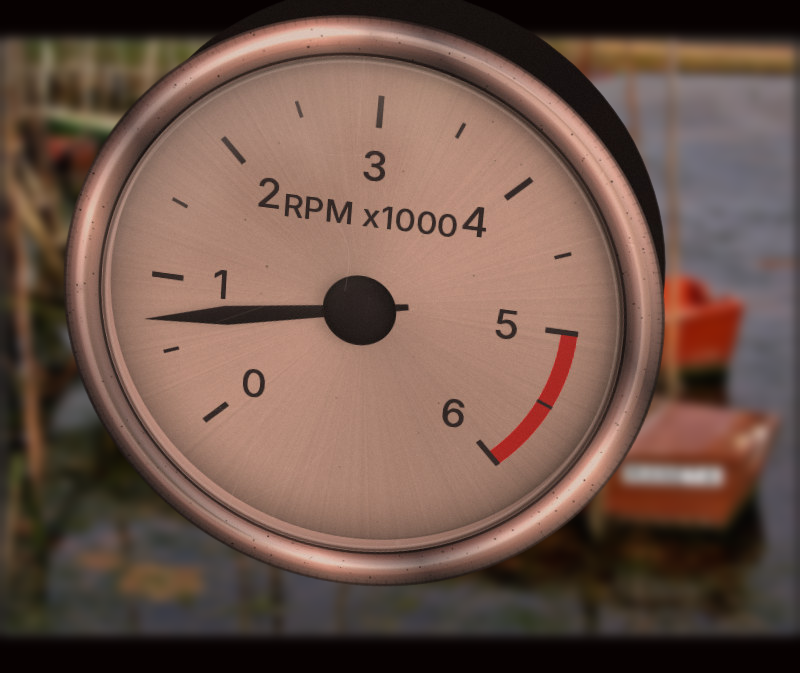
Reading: 750 rpm
